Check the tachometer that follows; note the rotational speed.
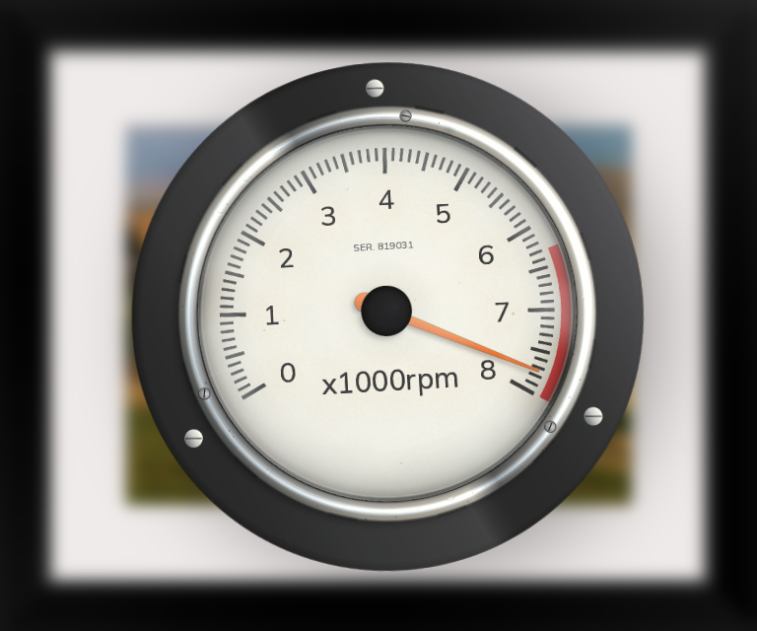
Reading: 7750 rpm
